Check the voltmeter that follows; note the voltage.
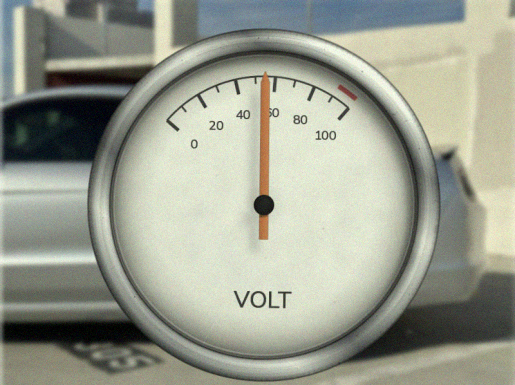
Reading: 55 V
